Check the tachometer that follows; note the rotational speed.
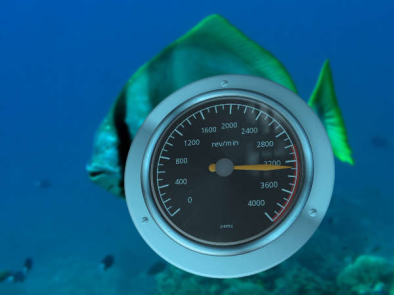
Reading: 3300 rpm
